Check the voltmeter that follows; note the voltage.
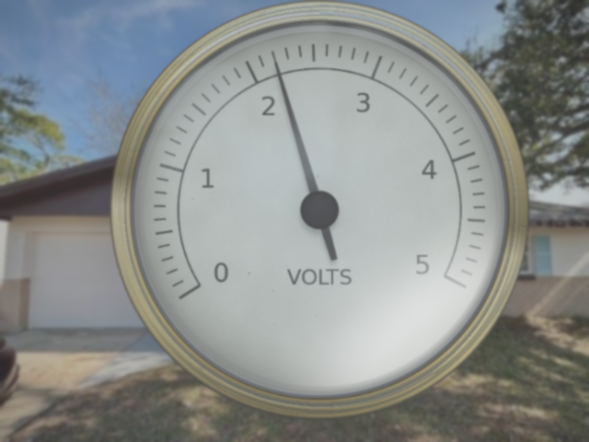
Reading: 2.2 V
